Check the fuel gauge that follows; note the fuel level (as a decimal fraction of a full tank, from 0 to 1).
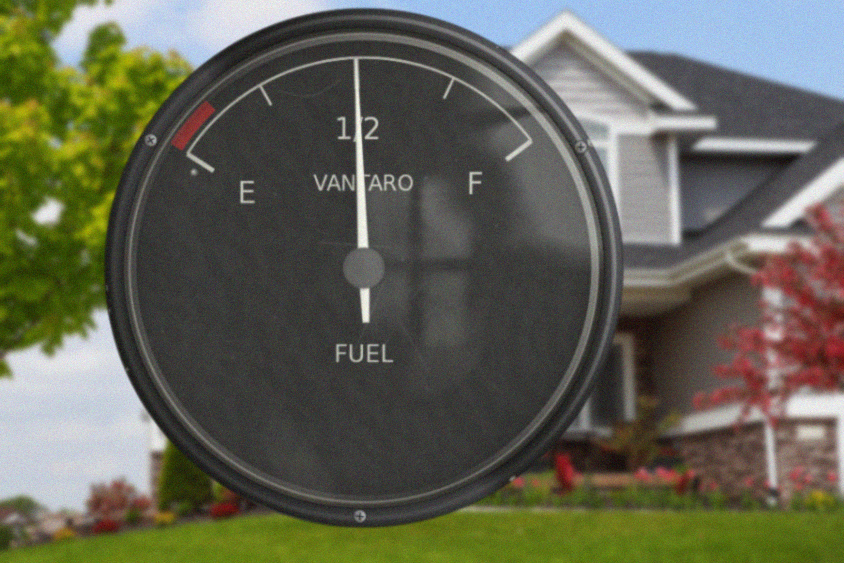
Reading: 0.5
